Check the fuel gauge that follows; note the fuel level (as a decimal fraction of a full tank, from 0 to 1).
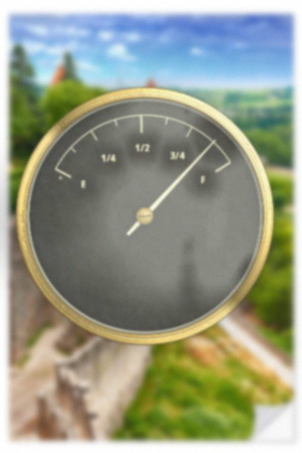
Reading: 0.875
